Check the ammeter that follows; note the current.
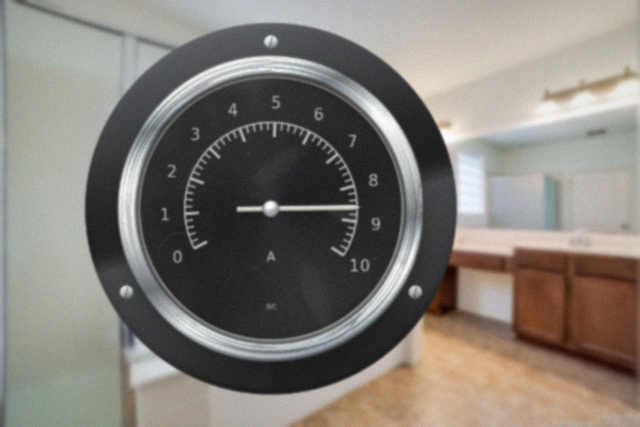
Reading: 8.6 A
